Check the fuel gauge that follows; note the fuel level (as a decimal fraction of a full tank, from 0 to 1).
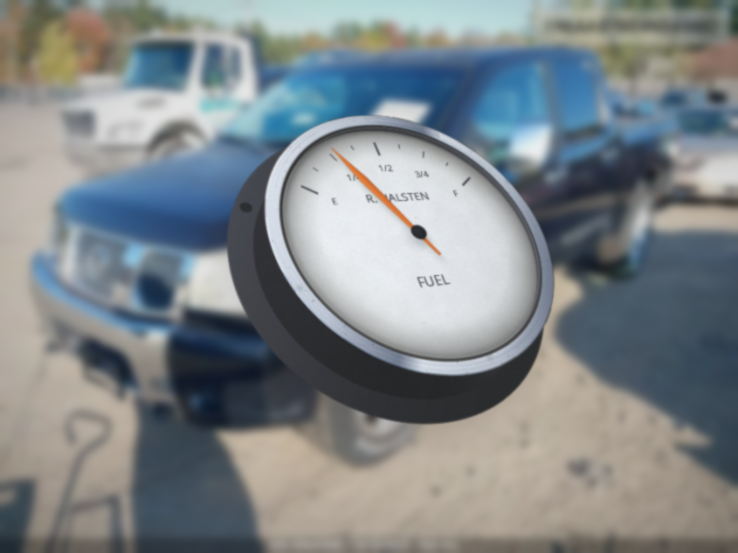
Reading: 0.25
